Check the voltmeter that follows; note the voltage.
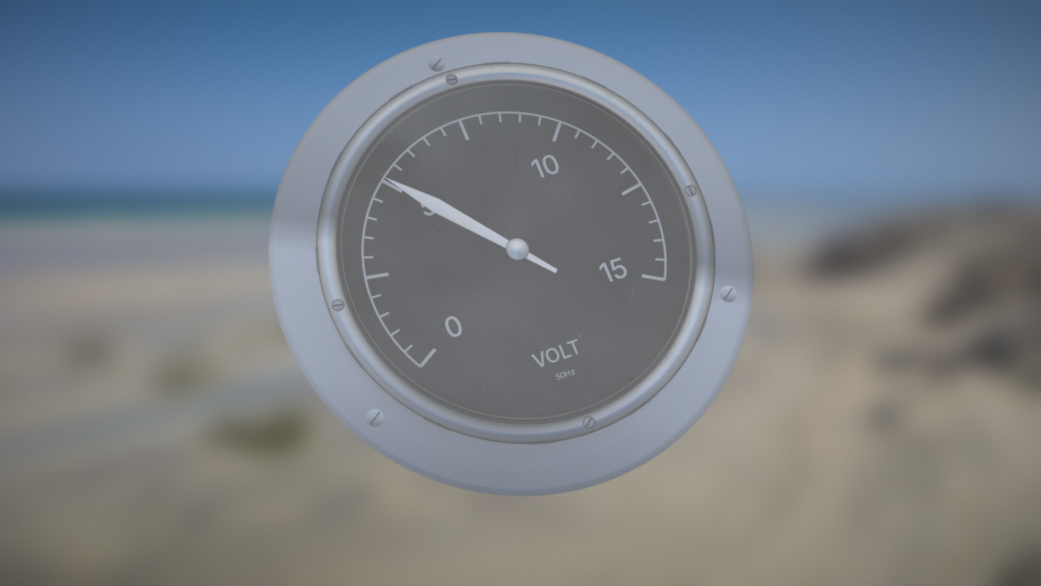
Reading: 5 V
